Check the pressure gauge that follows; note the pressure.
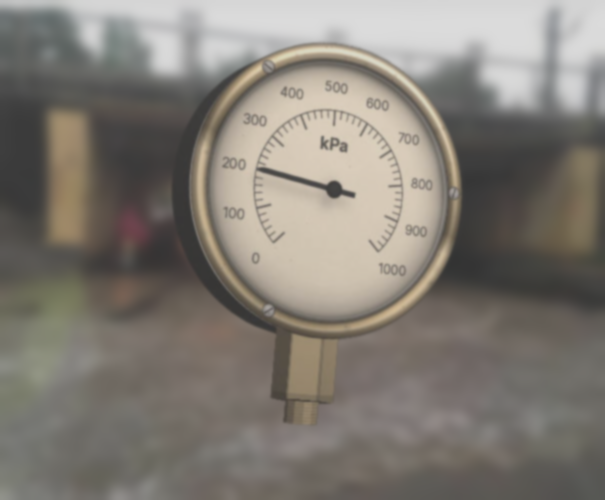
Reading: 200 kPa
